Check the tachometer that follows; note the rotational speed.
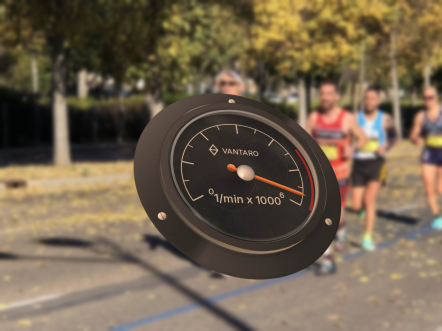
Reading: 5750 rpm
